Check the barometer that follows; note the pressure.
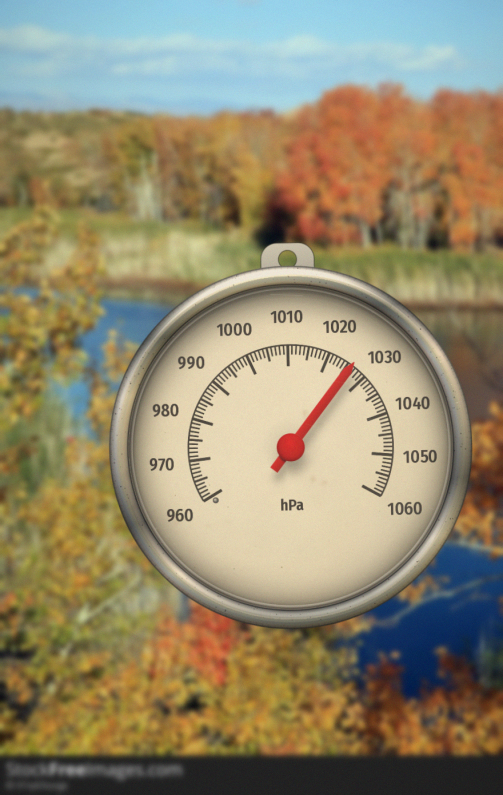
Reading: 1026 hPa
